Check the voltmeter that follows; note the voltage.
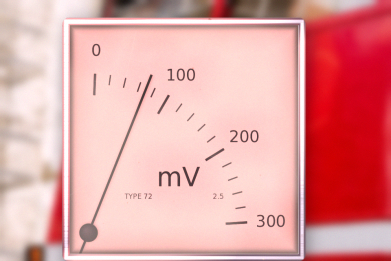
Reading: 70 mV
